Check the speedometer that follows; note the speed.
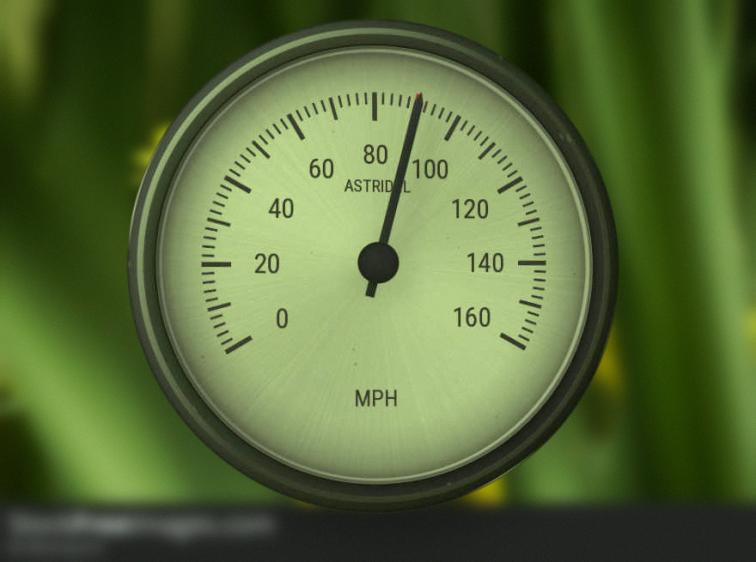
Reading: 90 mph
